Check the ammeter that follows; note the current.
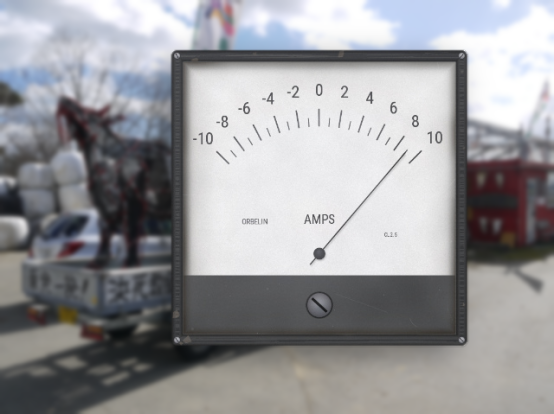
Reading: 9 A
